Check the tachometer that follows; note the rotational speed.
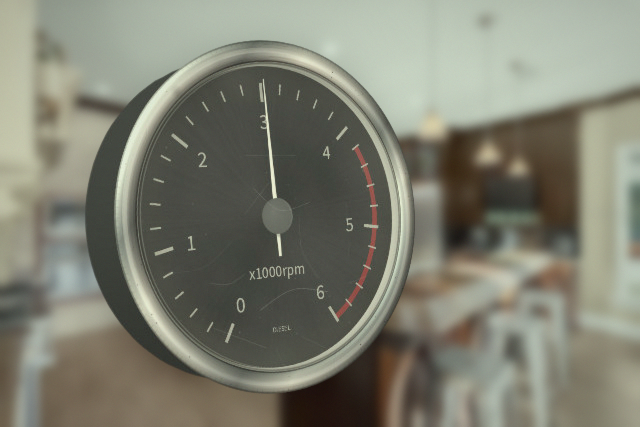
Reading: 3000 rpm
